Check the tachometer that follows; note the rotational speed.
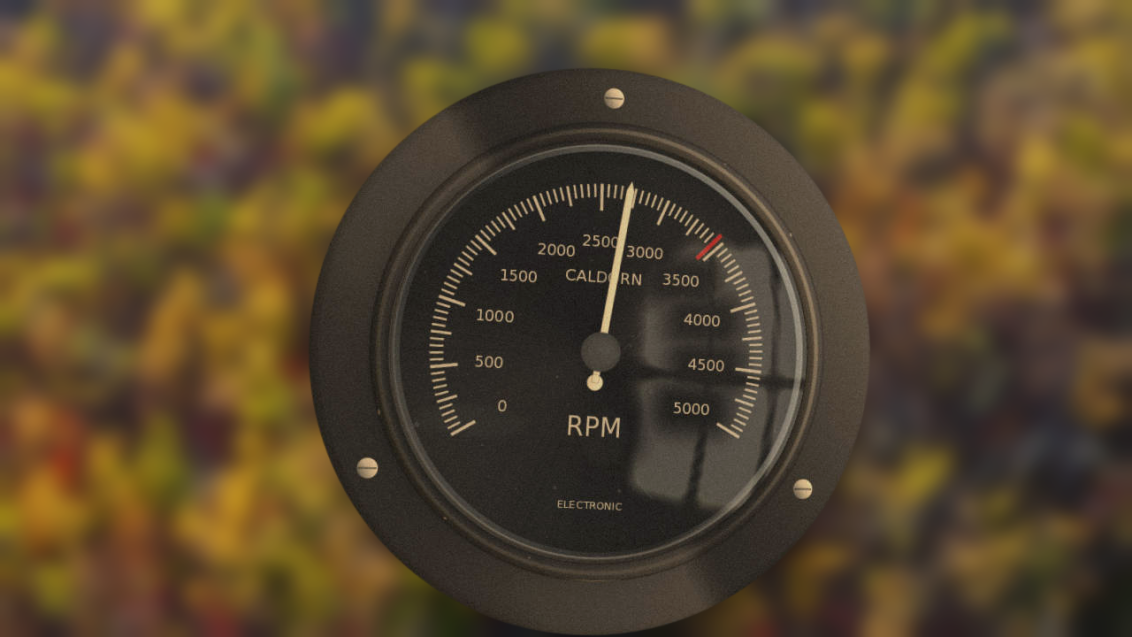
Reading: 2700 rpm
